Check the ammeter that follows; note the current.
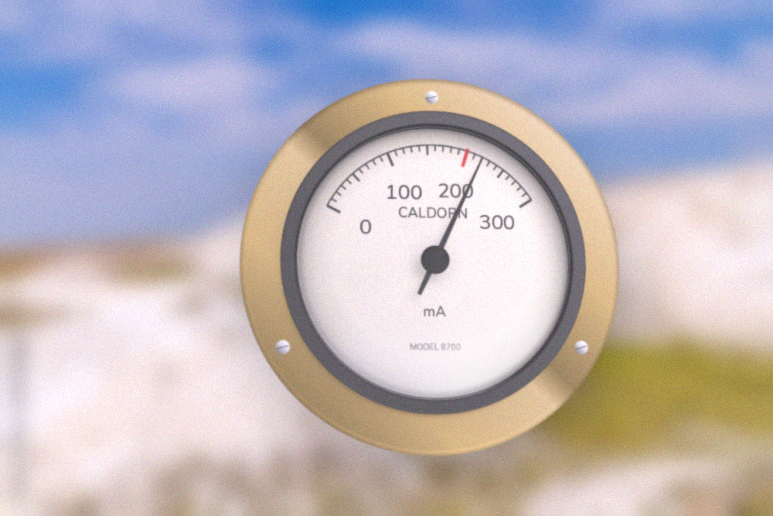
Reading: 220 mA
